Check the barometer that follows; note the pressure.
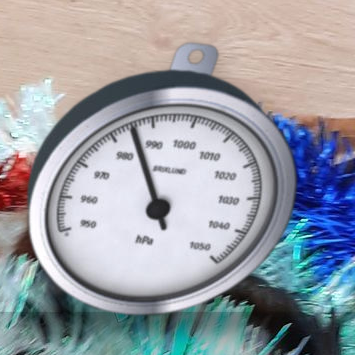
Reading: 985 hPa
